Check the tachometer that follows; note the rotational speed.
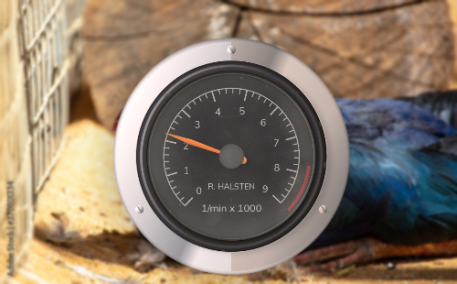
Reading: 2200 rpm
